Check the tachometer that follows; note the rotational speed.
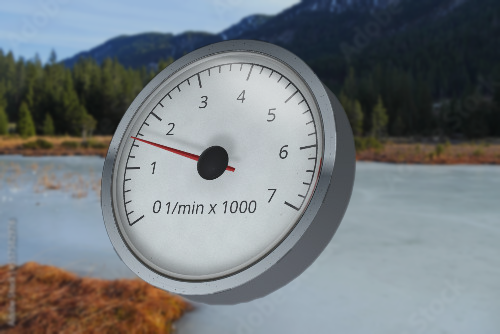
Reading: 1500 rpm
